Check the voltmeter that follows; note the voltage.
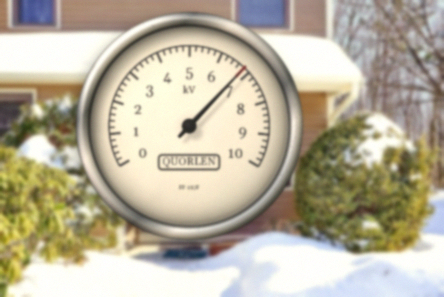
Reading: 6.8 kV
